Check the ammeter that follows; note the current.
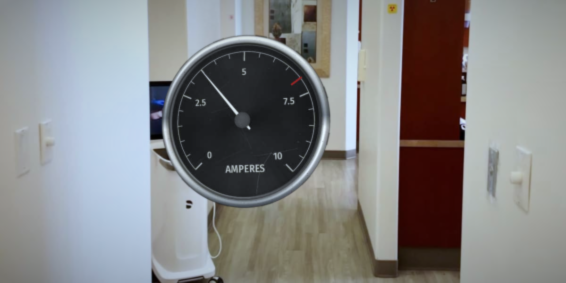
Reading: 3.5 A
